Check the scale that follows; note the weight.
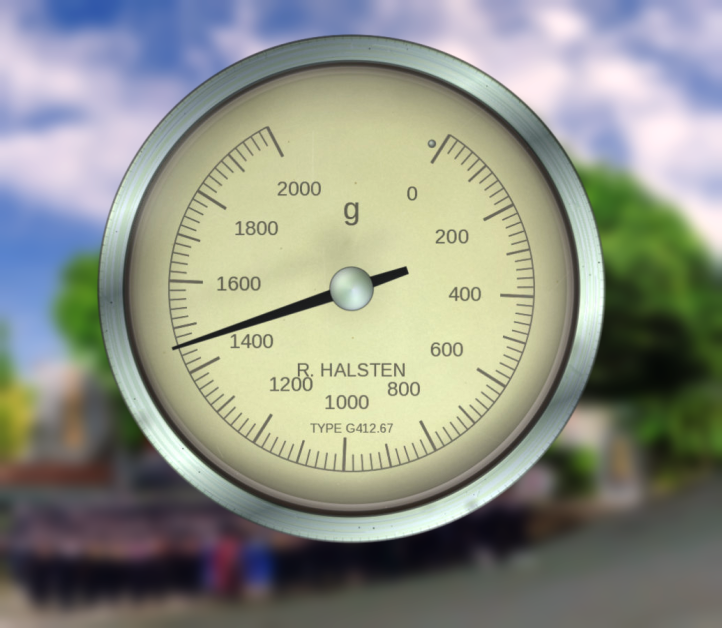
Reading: 1460 g
